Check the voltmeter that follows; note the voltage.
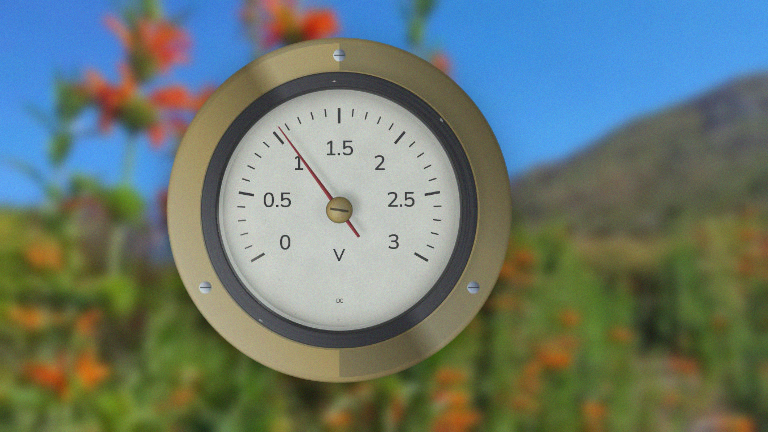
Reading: 1.05 V
